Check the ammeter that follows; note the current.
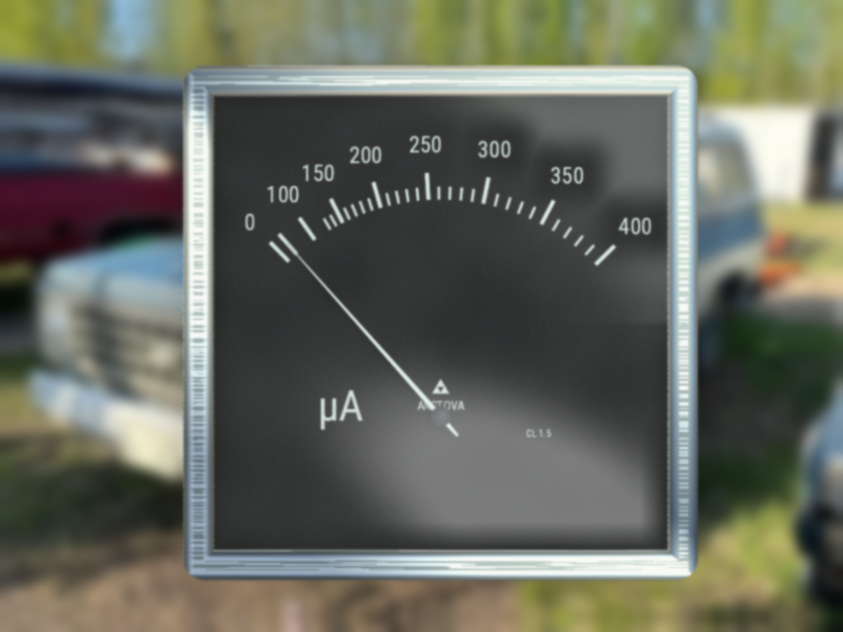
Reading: 50 µA
